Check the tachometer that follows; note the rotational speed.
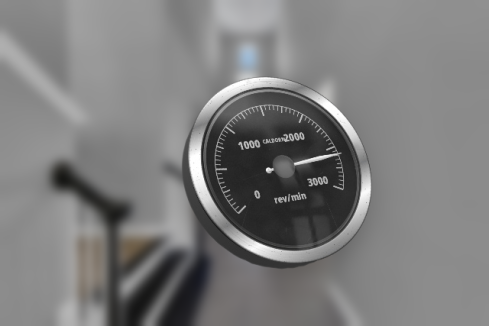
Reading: 2600 rpm
